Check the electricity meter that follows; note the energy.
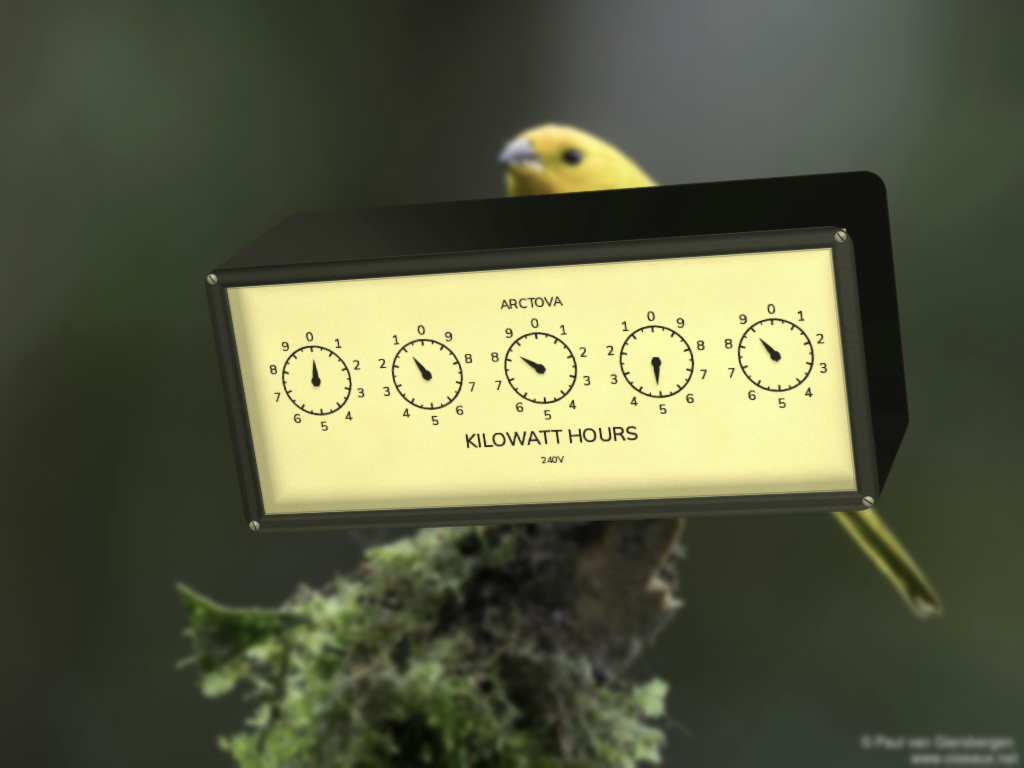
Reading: 849 kWh
